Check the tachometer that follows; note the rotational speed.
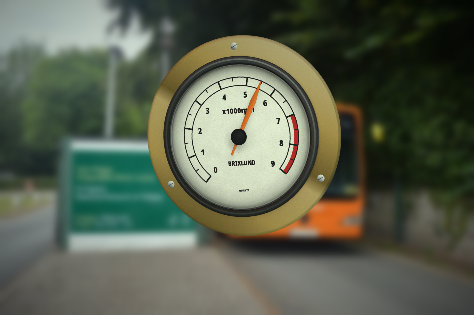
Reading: 5500 rpm
